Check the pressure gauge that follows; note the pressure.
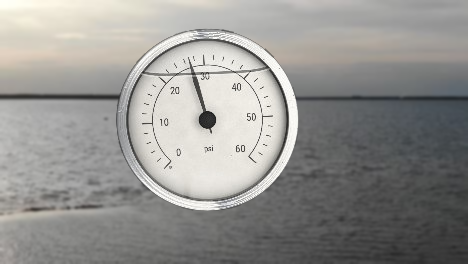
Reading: 27 psi
